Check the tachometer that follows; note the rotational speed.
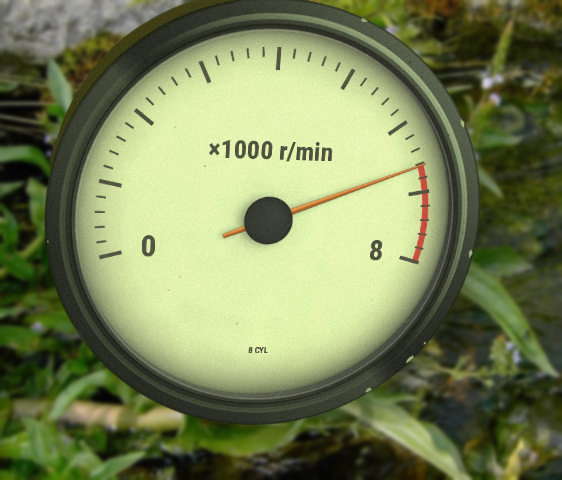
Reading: 6600 rpm
